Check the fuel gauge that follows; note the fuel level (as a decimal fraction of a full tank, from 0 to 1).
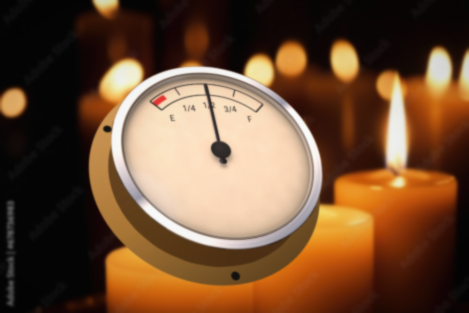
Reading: 0.5
